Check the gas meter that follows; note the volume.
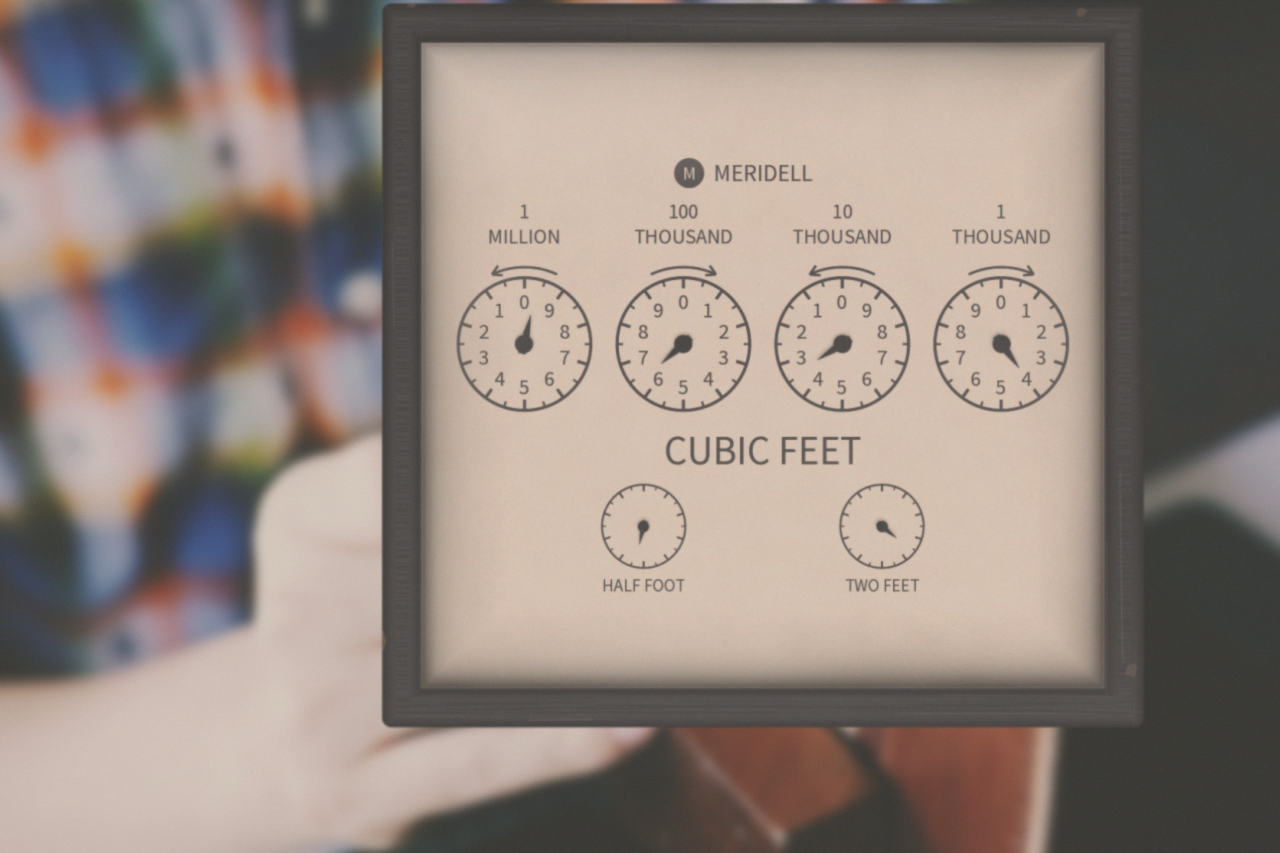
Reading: 963400 ft³
